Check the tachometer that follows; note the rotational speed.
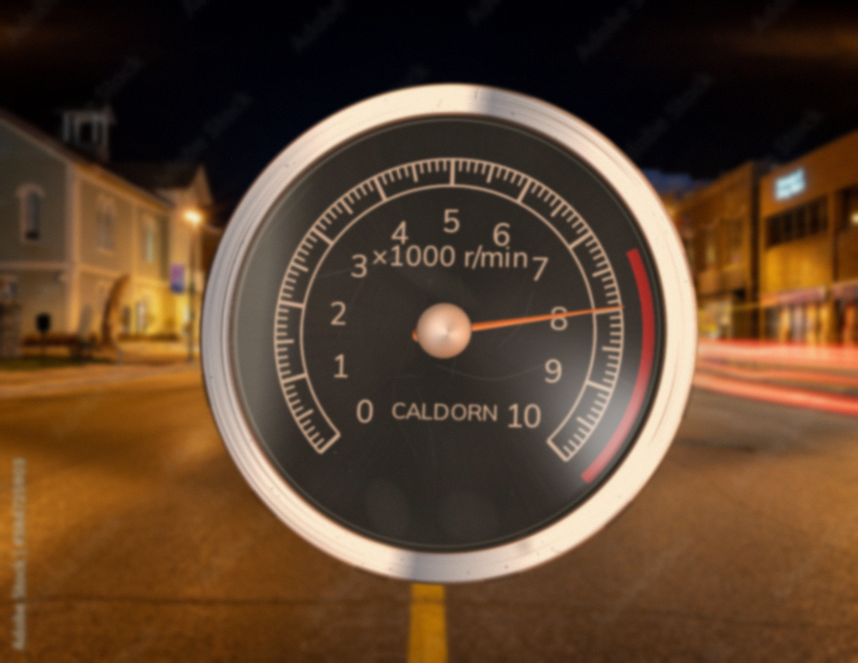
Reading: 8000 rpm
